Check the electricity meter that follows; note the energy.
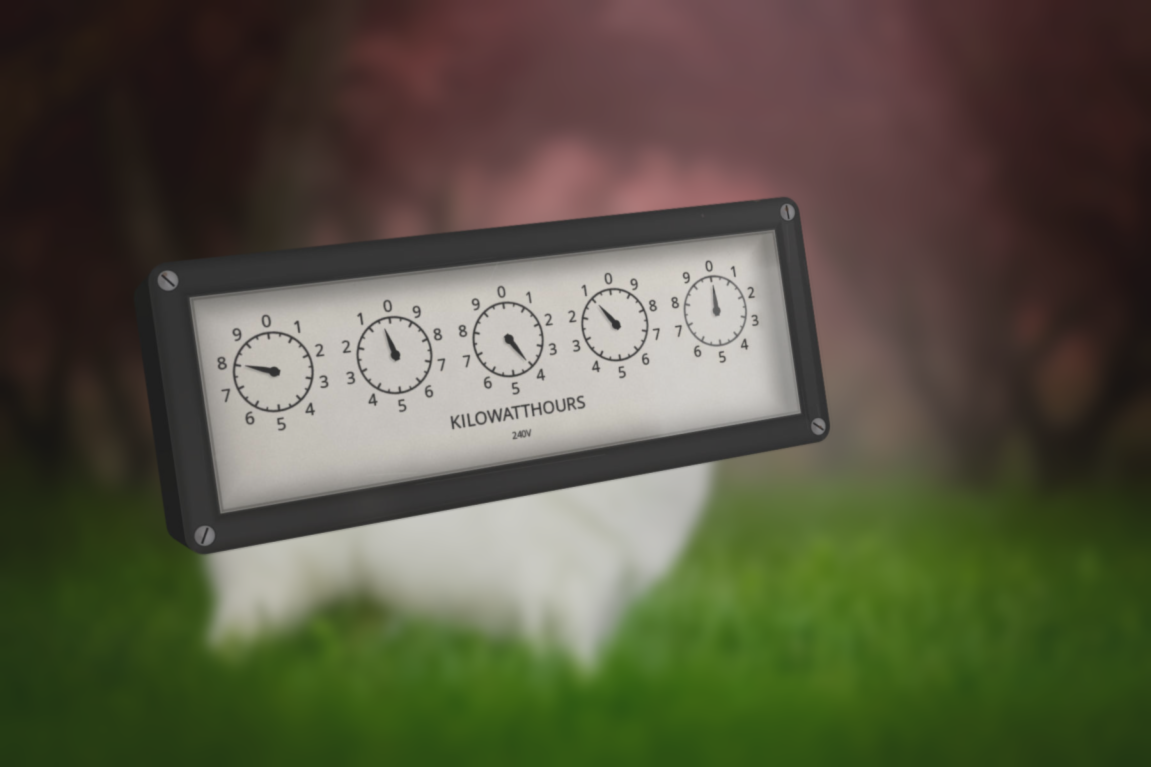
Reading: 80410 kWh
